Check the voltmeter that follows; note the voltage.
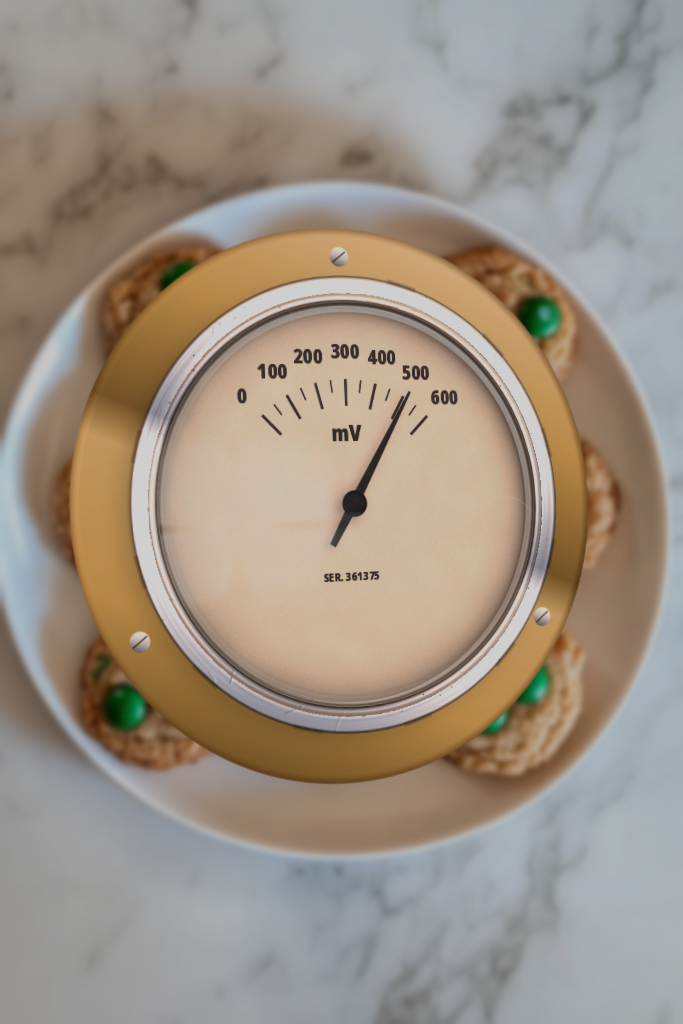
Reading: 500 mV
